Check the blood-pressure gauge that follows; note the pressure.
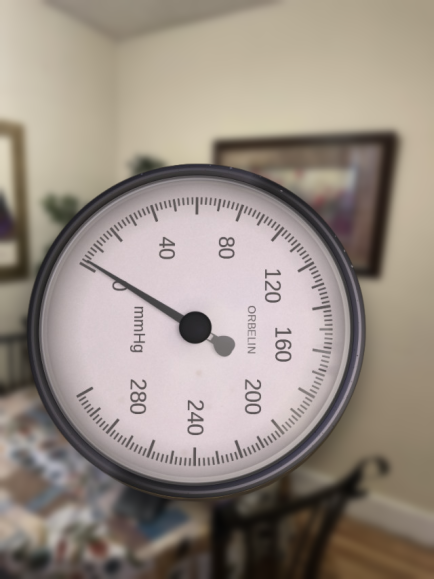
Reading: 2 mmHg
